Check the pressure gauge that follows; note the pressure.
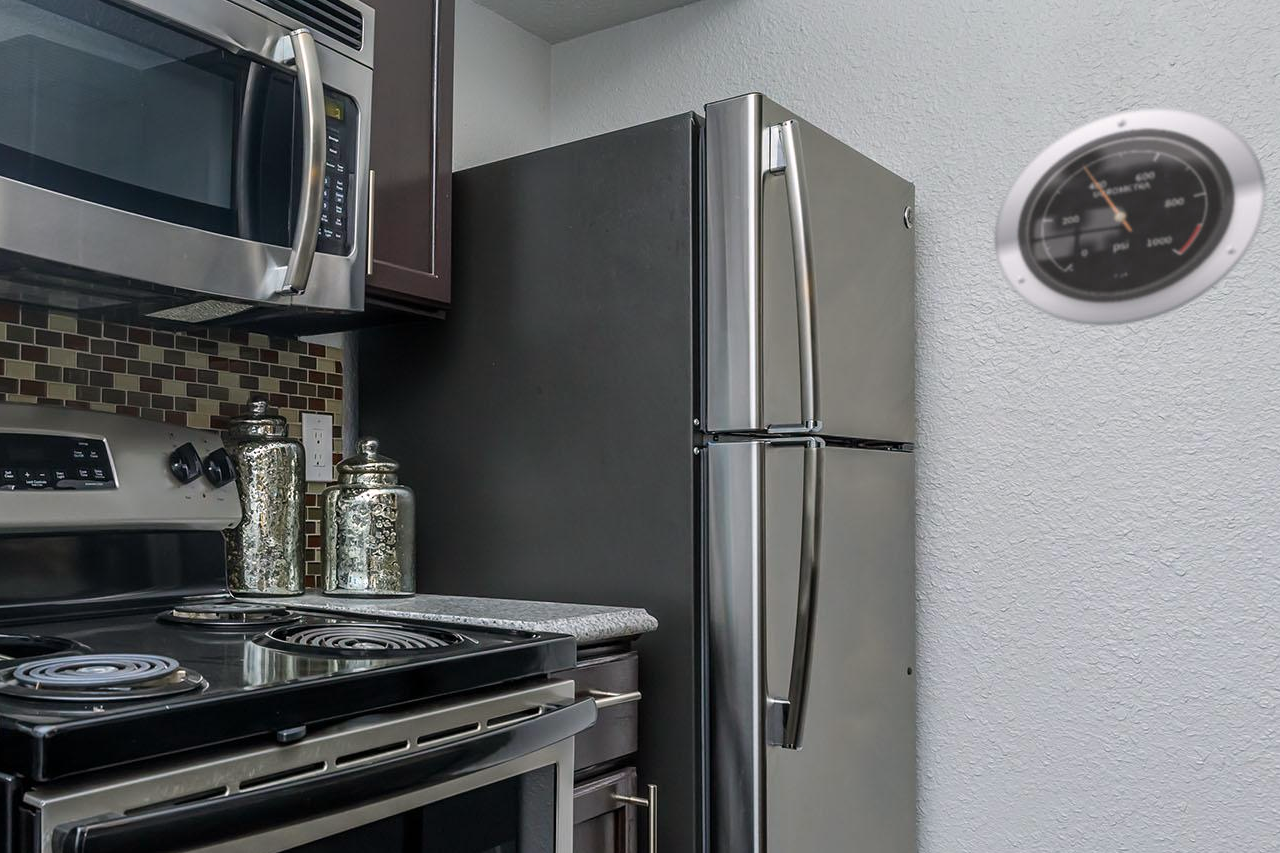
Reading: 400 psi
